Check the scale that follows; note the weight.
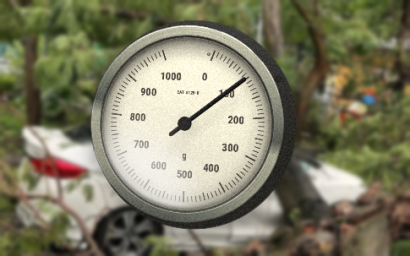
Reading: 100 g
